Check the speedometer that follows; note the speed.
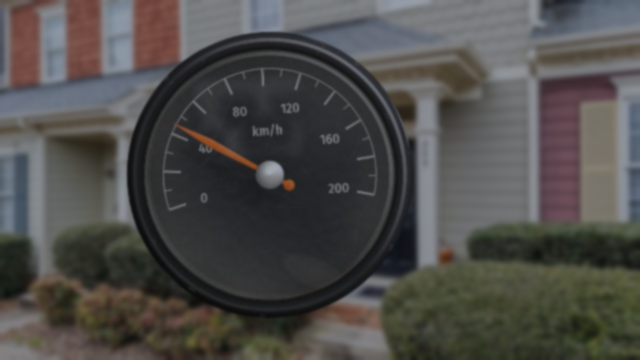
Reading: 45 km/h
